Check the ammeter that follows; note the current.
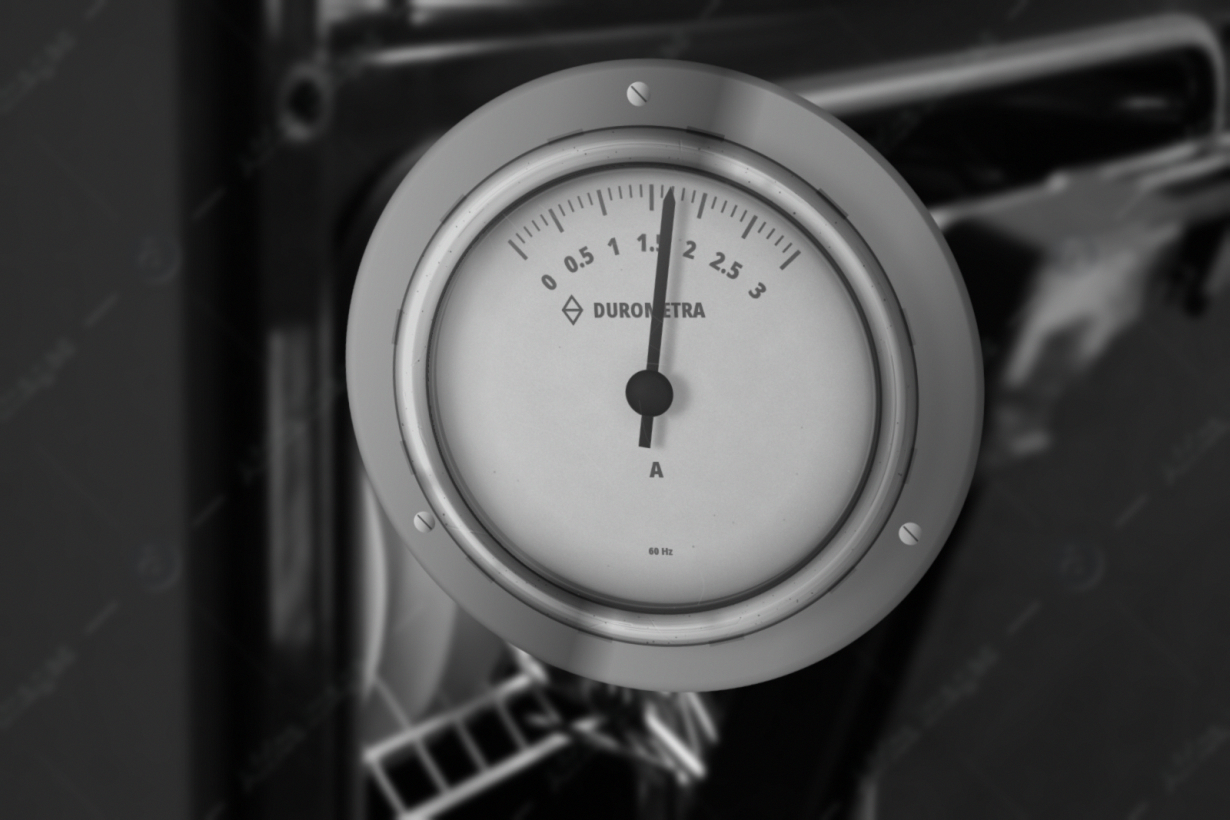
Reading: 1.7 A
